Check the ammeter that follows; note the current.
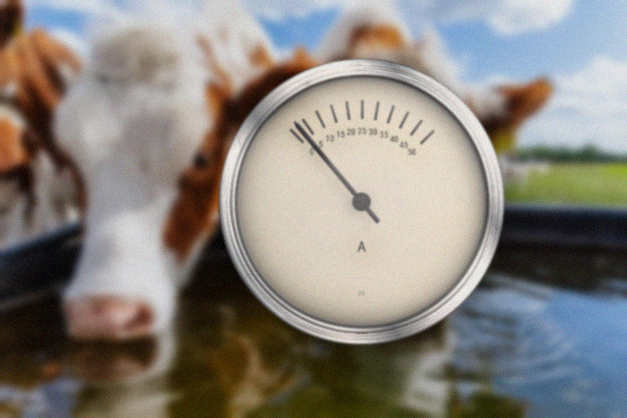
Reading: 2.5 A
